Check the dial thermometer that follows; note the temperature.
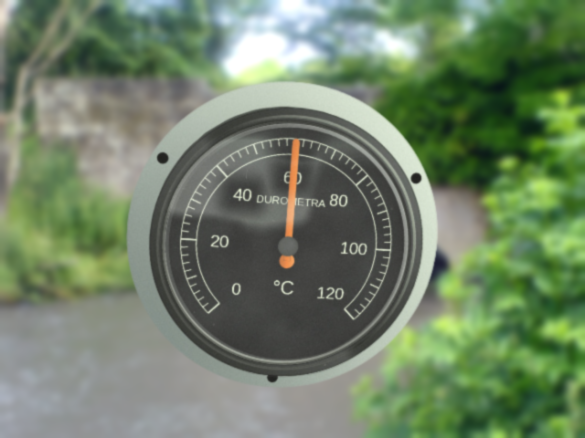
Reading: 60 °C
